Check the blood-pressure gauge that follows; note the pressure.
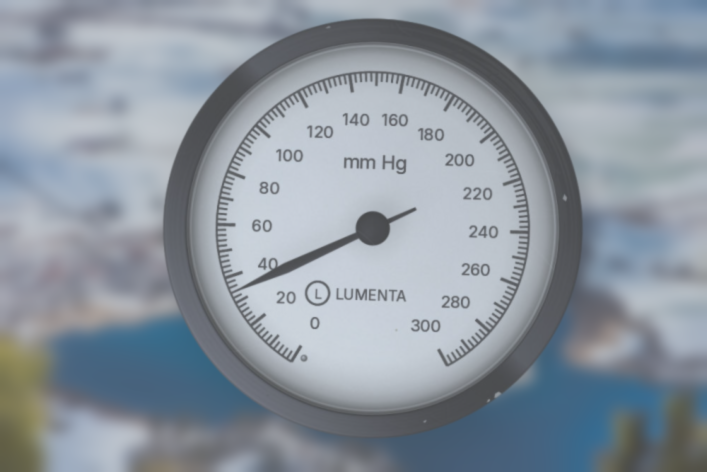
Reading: 34 mmHg
